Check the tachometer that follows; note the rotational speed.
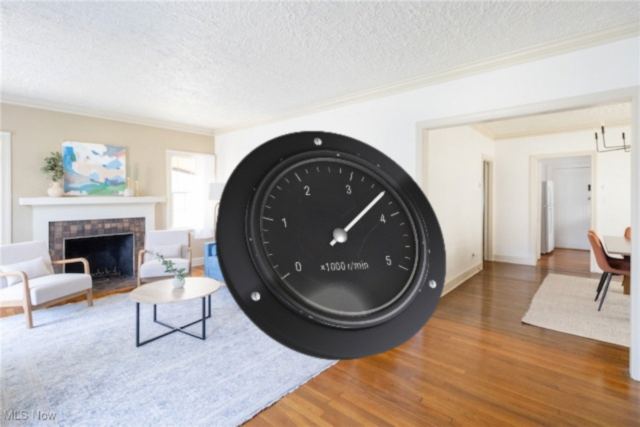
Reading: 3600 rpm
